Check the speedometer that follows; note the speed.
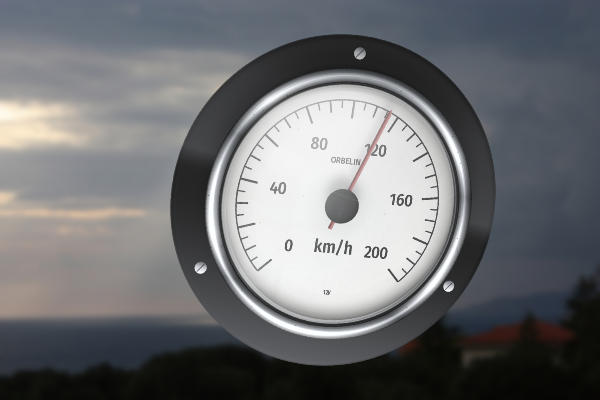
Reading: 115 km/h
